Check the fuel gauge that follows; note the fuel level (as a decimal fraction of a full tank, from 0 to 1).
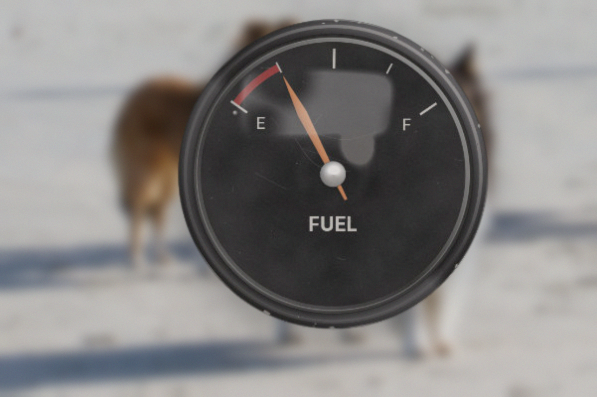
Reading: 0.25
